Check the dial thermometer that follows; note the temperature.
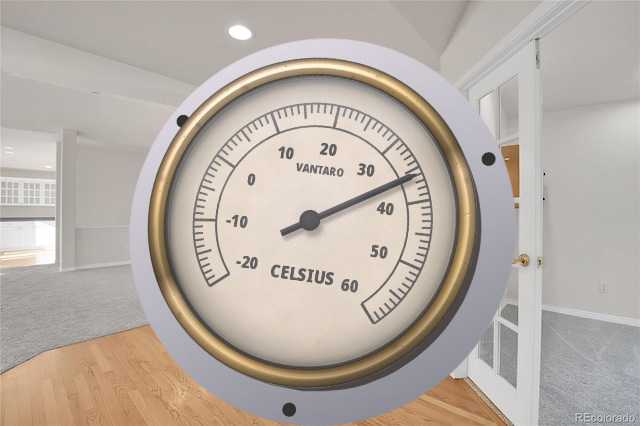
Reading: 36 °C
